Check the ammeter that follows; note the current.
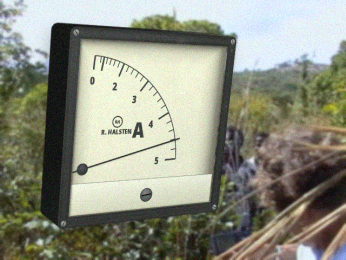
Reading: 4.6 A
